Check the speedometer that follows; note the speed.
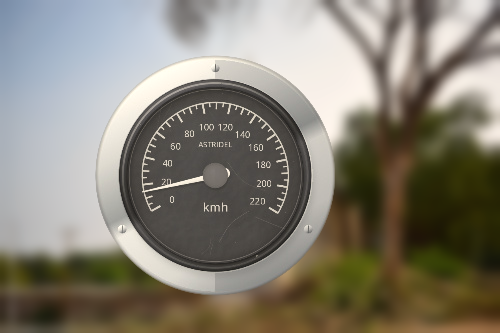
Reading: 15 km/h
